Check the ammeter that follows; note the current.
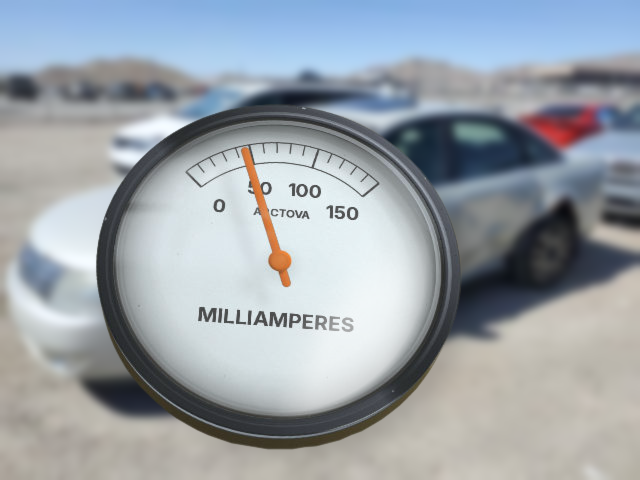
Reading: 45 mA
